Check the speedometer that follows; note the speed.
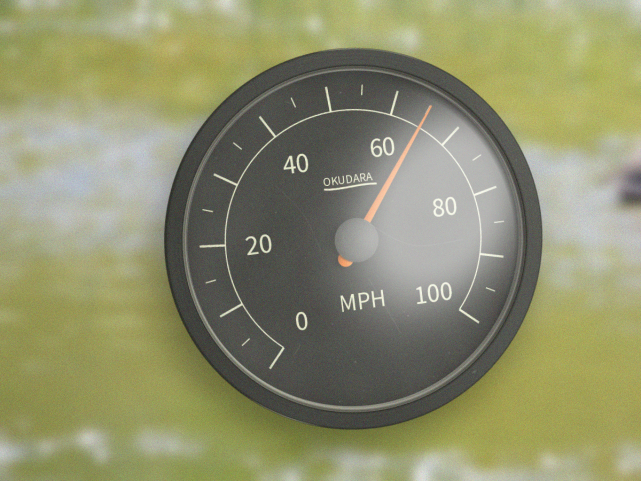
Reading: 65 mph
